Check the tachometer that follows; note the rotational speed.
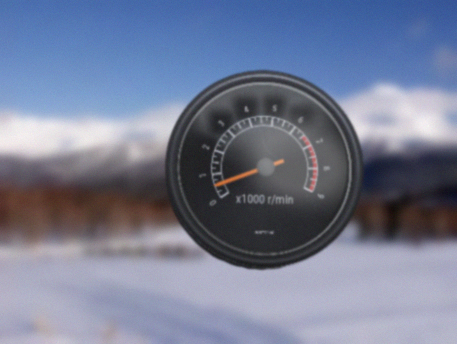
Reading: 500 rpm
